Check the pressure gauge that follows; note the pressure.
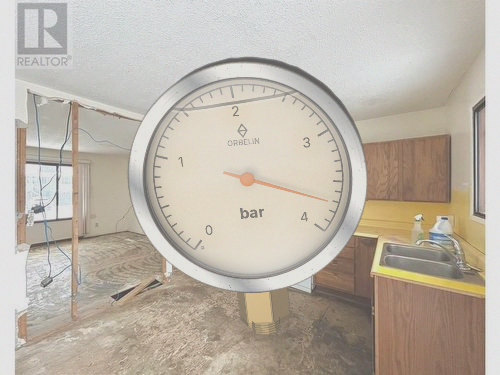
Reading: 3.7 bar
